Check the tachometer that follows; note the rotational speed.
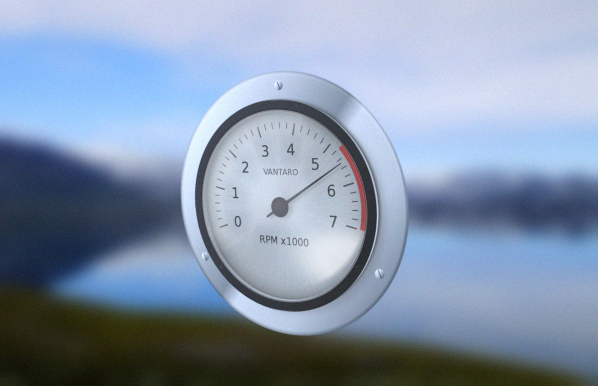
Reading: 5500 rpm
